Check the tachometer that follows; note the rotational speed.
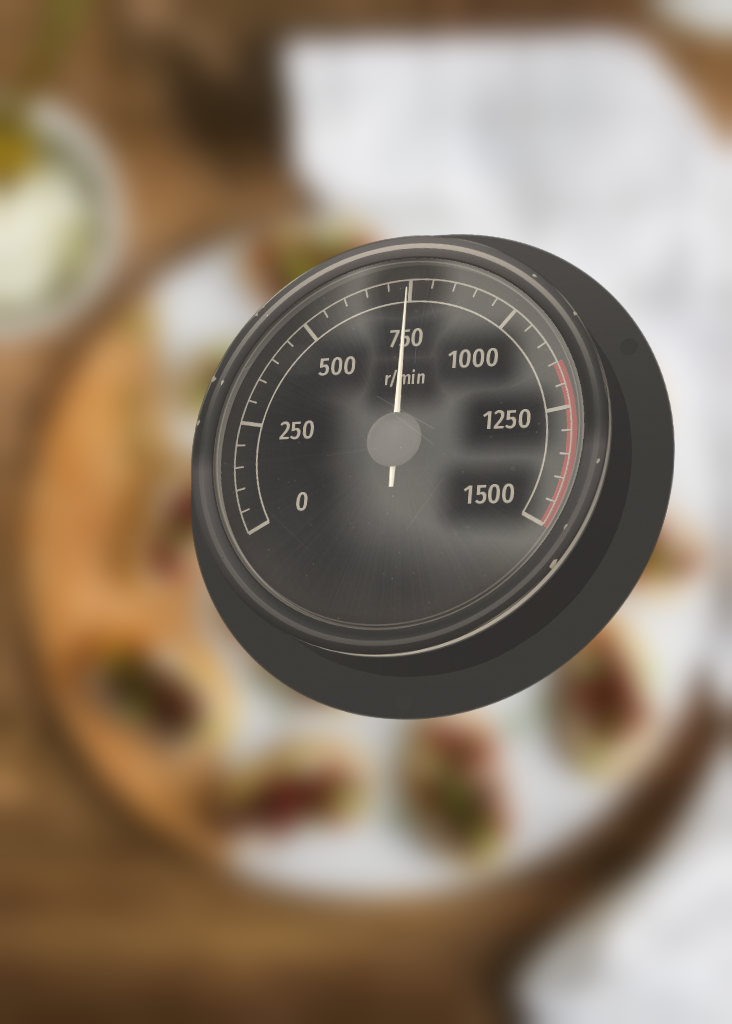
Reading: 750 rpm
